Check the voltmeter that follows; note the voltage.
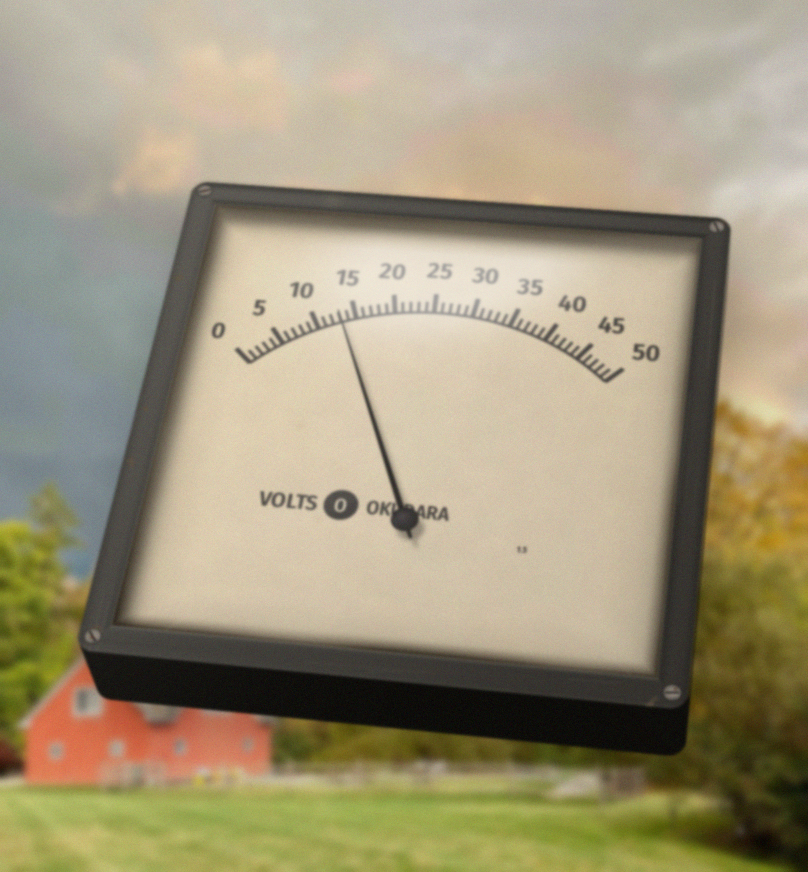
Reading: 13 V
